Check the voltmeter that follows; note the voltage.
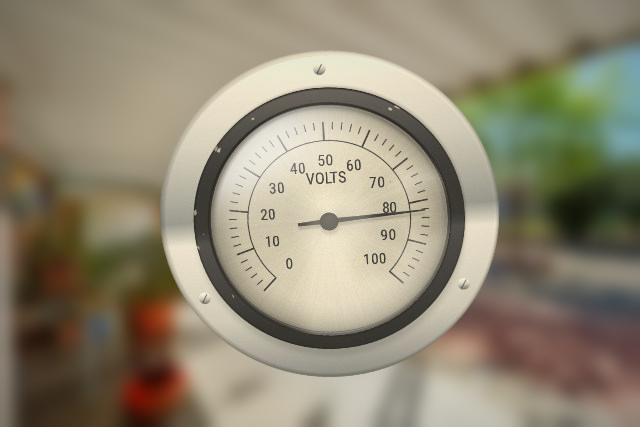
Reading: 82 V
